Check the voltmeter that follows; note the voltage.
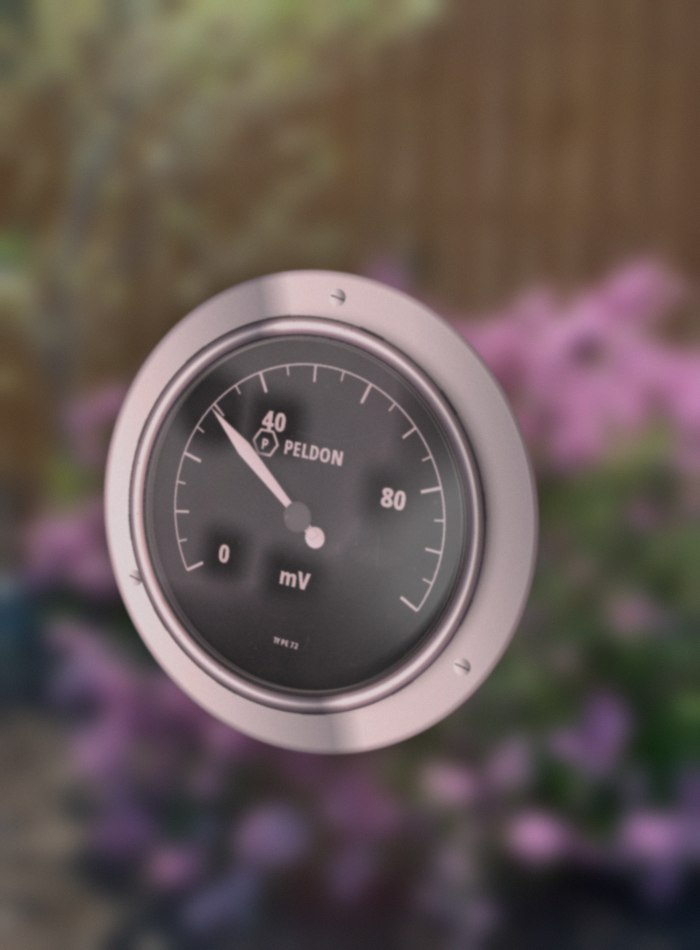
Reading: 30 mV
